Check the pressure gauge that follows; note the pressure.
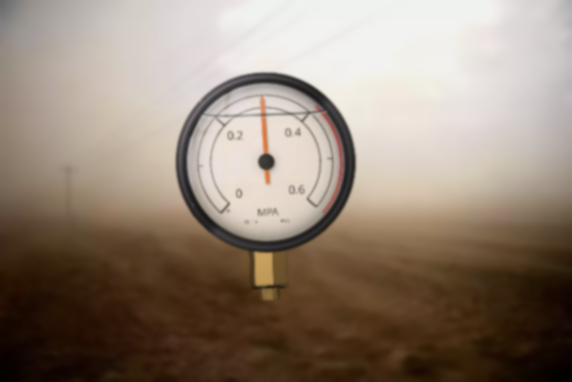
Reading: 0.3 MPa
